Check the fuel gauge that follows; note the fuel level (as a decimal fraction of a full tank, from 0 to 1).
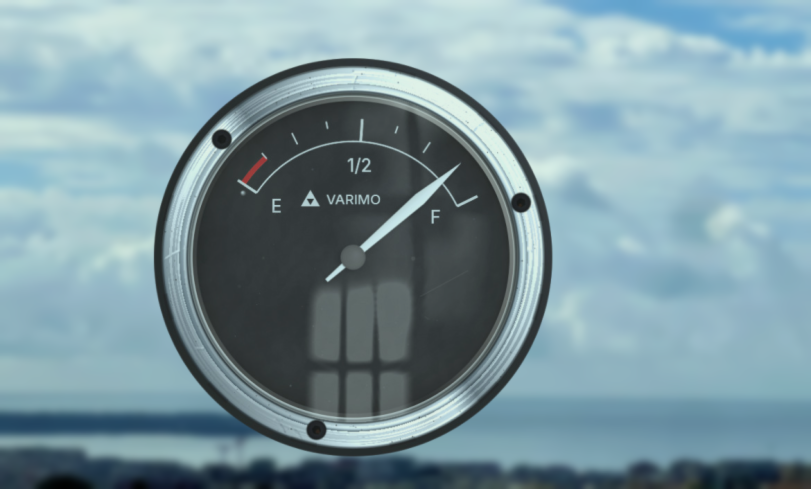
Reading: 0.875
